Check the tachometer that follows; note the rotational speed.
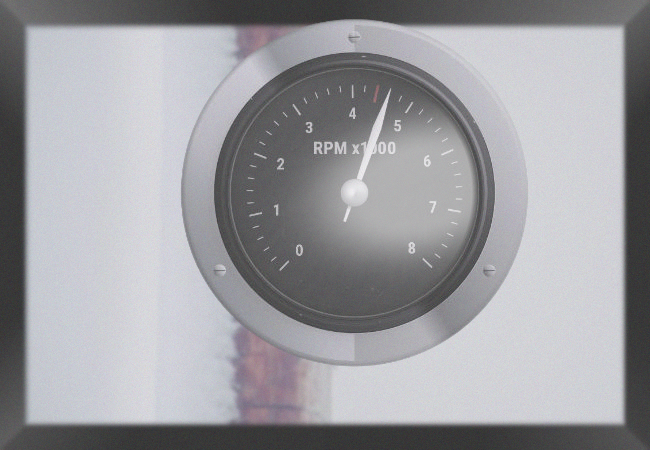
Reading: 4600 rpm
